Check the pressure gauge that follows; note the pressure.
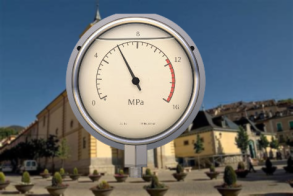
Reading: 6 MPa
